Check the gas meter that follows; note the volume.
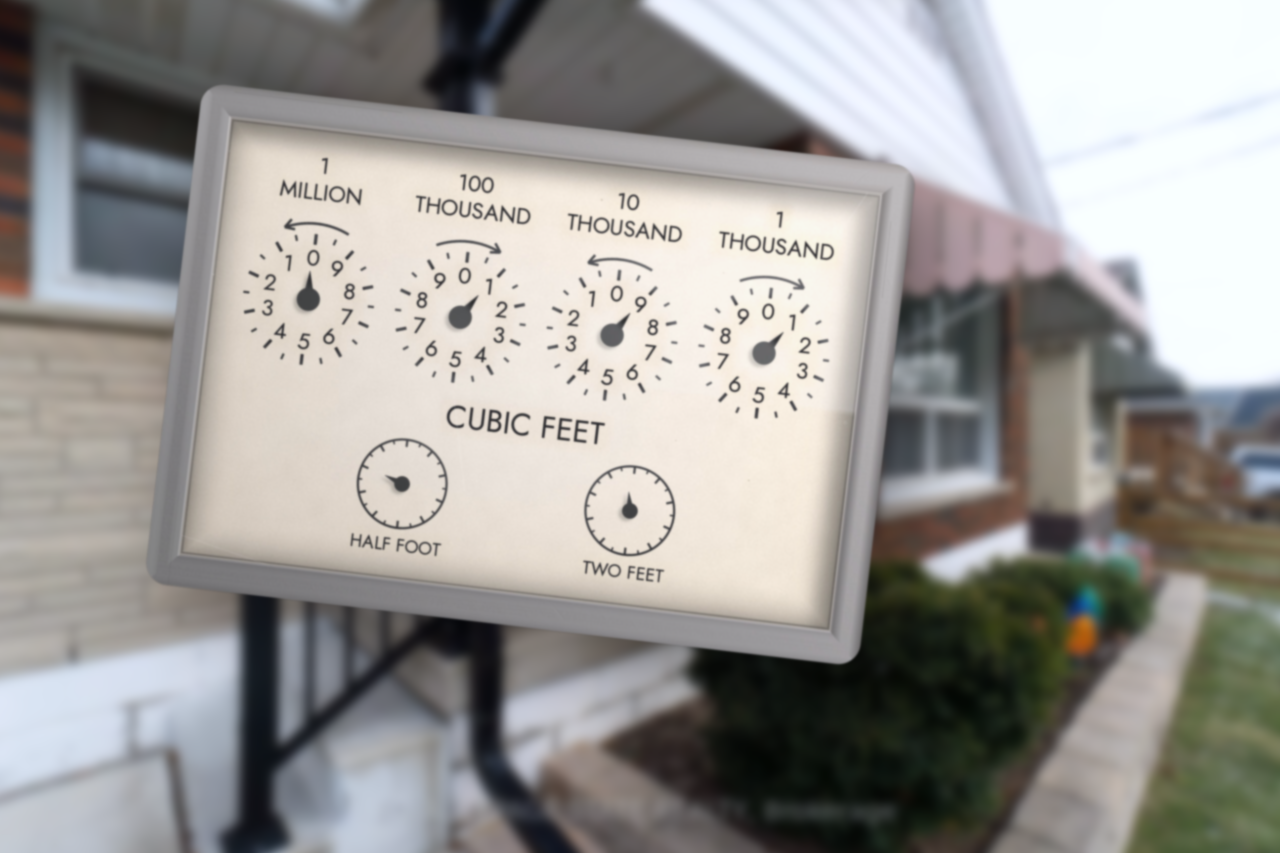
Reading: 9100 ft³
